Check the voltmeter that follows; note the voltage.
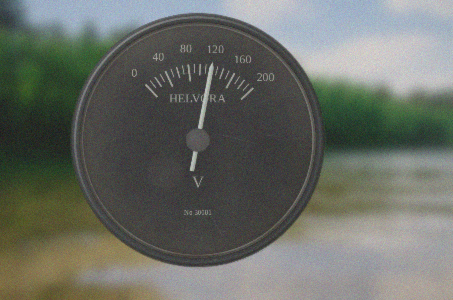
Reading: 120 V
